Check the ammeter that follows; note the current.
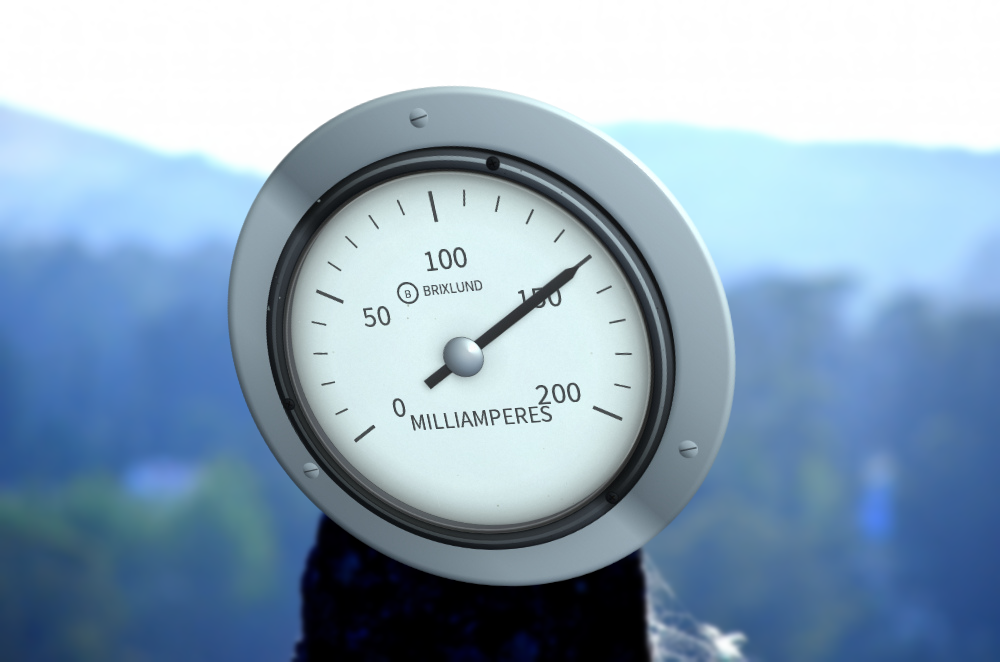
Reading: 150 mA
